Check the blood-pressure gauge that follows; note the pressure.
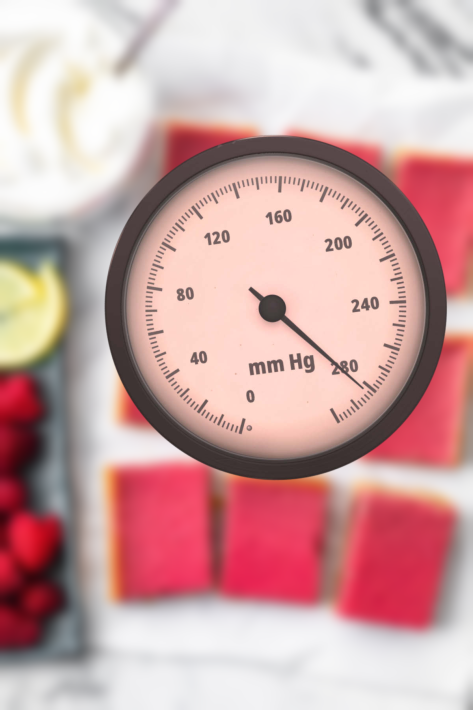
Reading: 282 mmHg
